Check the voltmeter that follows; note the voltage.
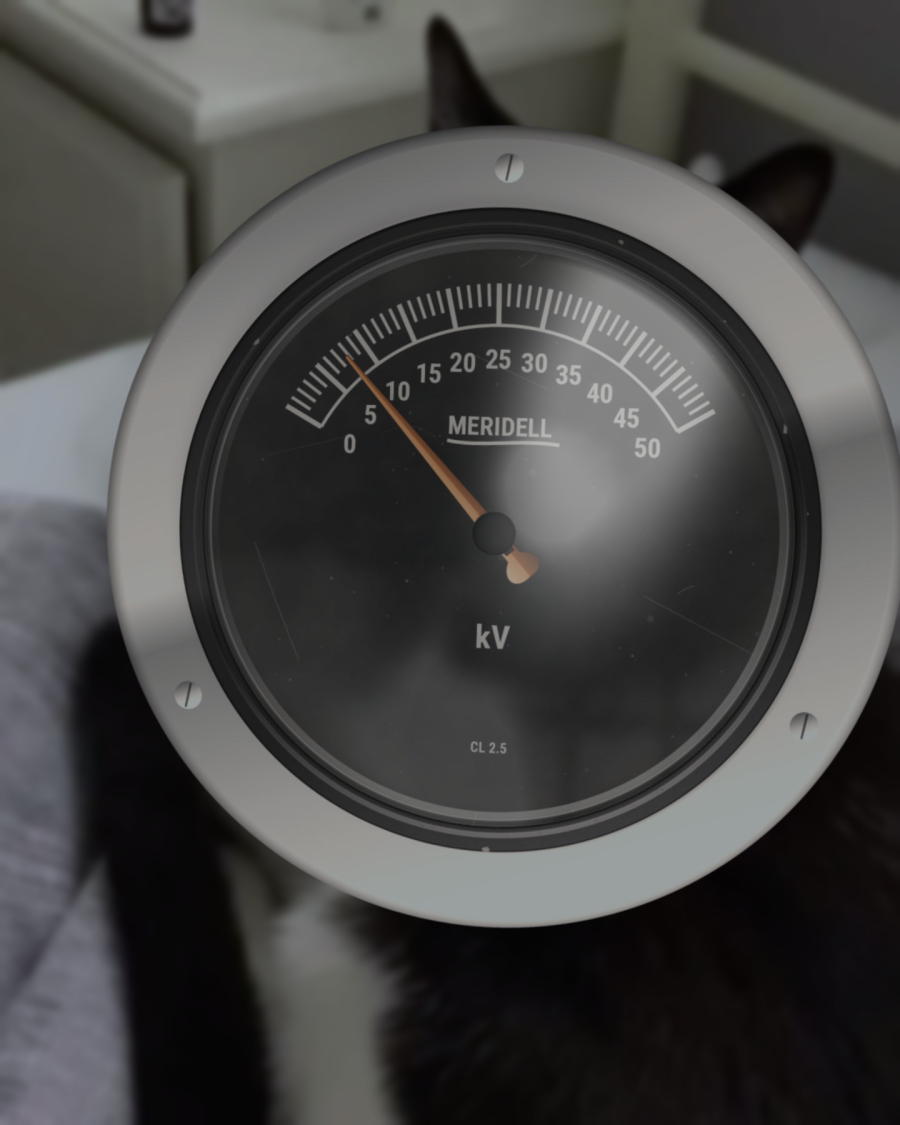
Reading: 8 kV
